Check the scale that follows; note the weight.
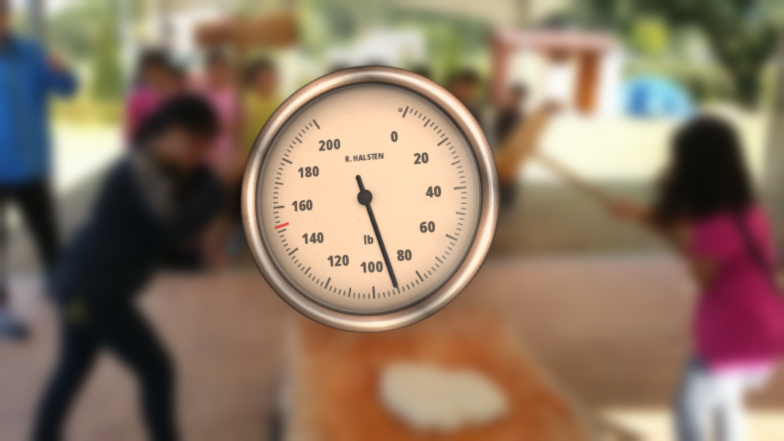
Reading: 90 lb
